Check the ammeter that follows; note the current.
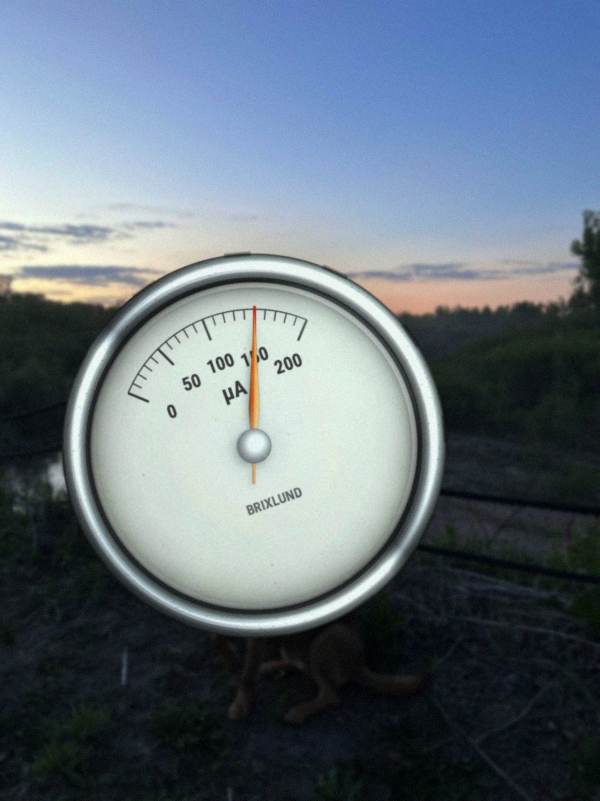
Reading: 150 µA
